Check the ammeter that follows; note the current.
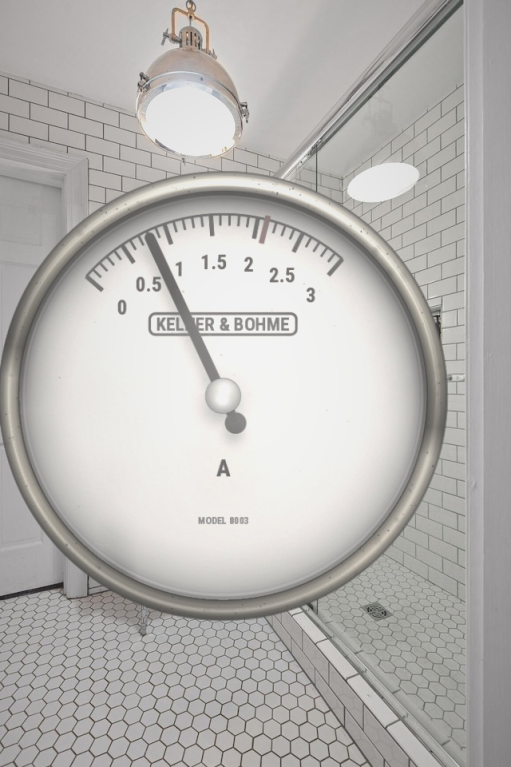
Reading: 0.8 A
